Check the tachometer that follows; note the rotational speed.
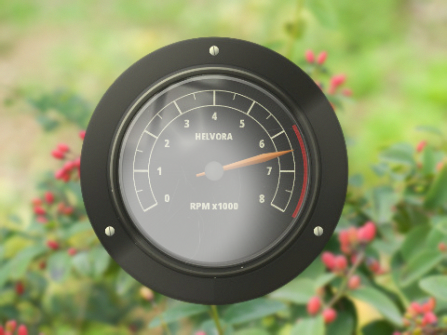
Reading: 6500 rpm
